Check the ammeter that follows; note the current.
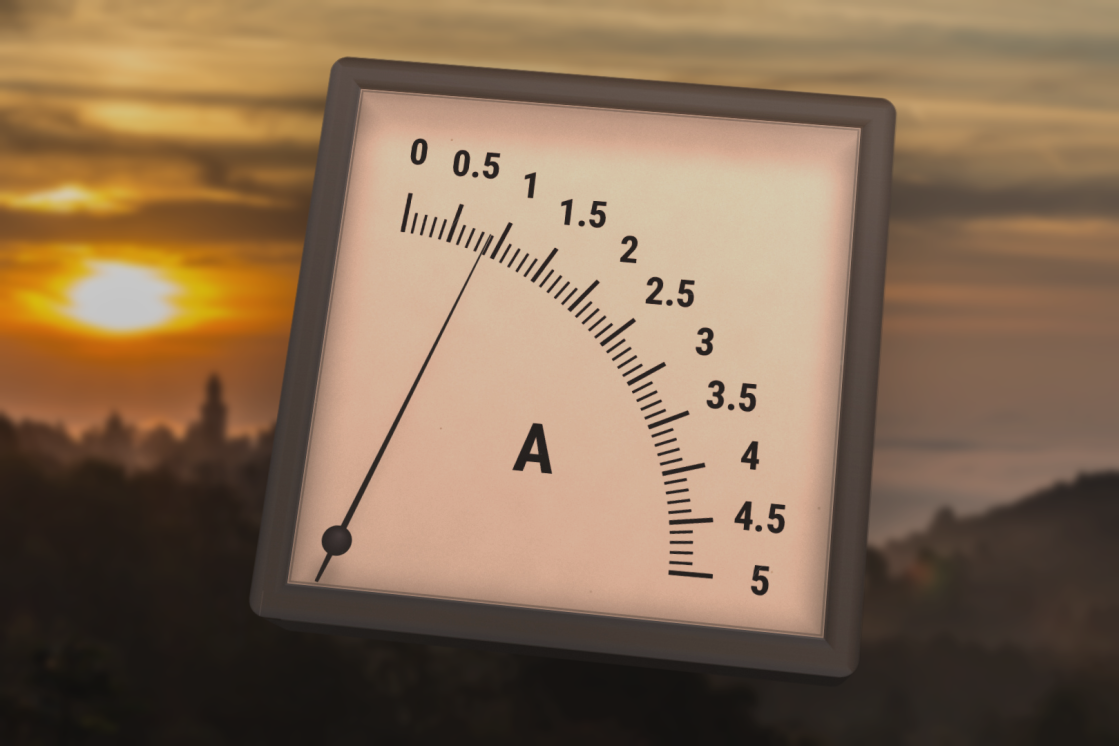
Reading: 0.9 A
